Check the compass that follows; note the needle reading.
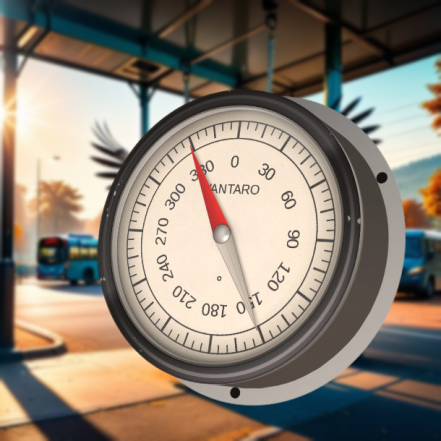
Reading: 330 °
